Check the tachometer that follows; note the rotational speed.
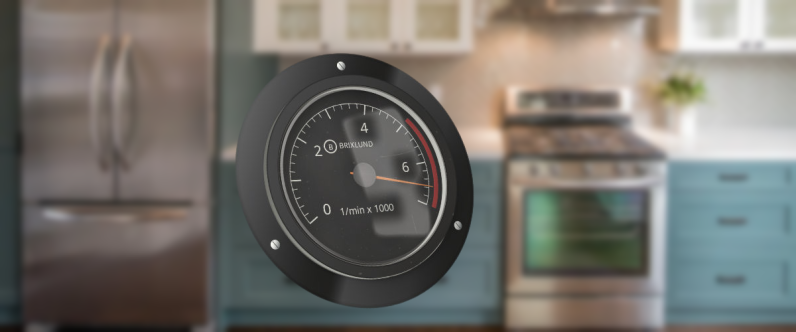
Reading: 6600 rpm
